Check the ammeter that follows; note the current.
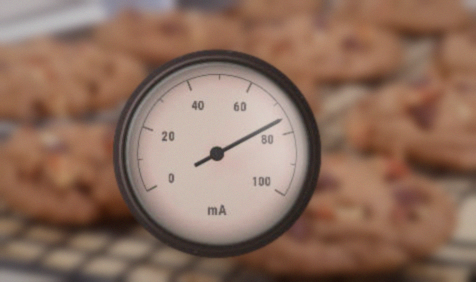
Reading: 75 mA
